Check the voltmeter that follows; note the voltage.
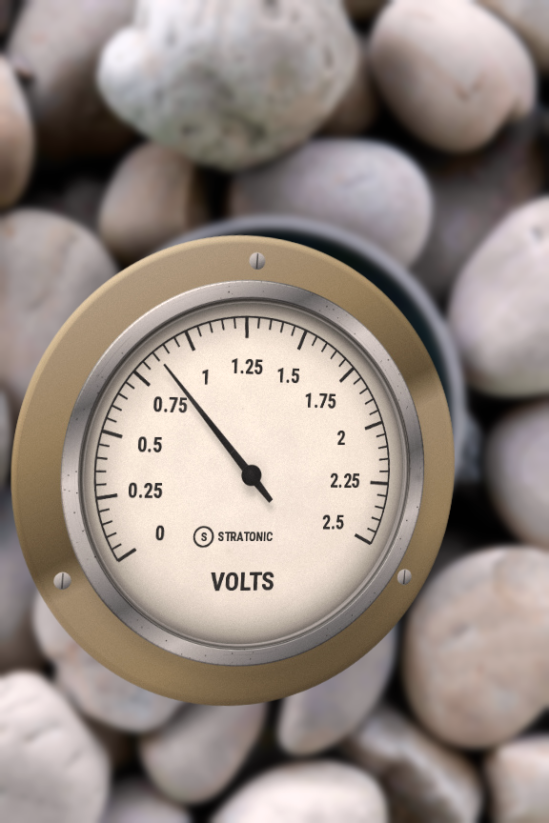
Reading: 0.85 V
